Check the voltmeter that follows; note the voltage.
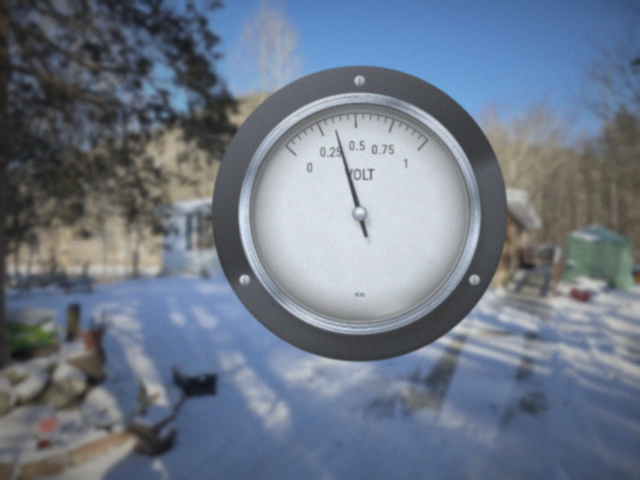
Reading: 0.35 V
